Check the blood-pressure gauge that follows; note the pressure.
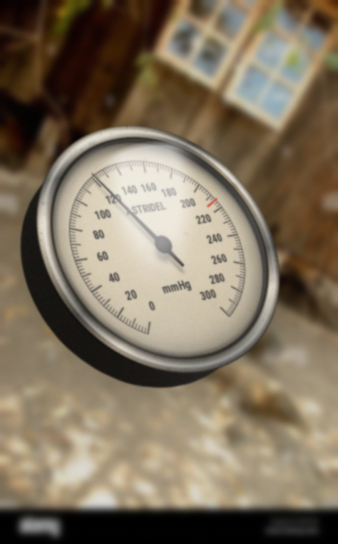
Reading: 120 mmHg
